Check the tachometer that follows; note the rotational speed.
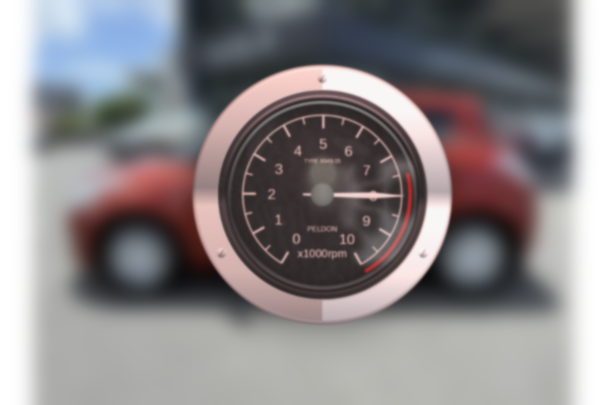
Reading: 8000 rpm
